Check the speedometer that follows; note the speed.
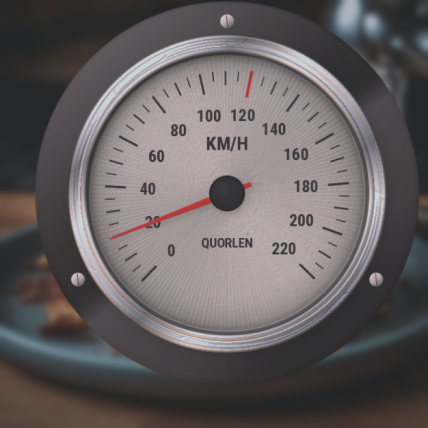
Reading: 20 km/h
